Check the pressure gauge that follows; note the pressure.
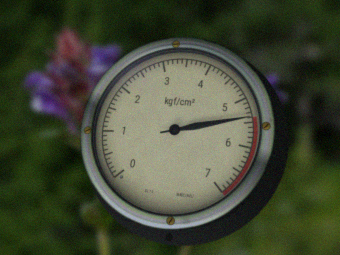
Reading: 5.4 kg/cm²
